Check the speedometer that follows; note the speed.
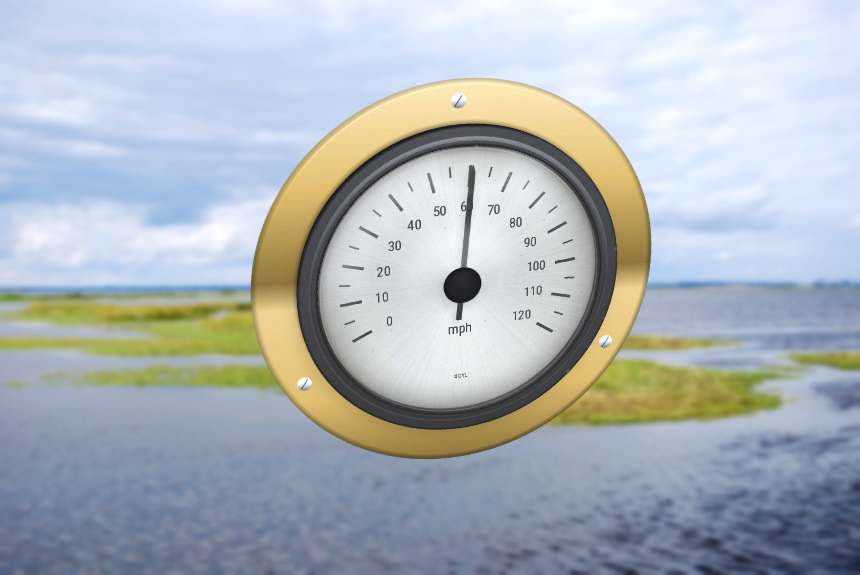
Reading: 60 mph
